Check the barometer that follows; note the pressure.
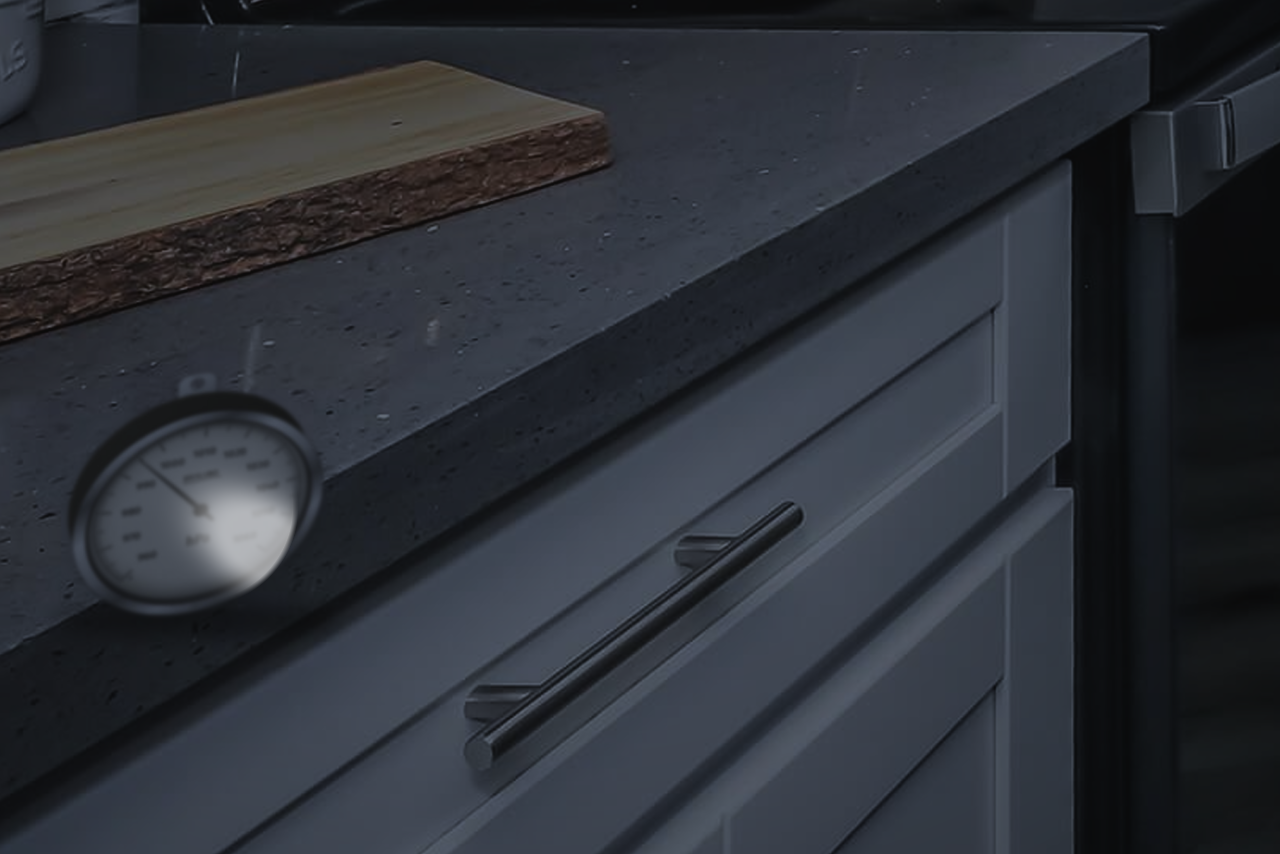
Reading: 995 hPa
